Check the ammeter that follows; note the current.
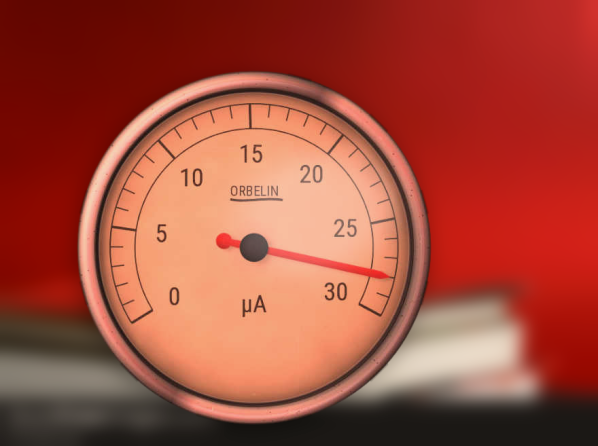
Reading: 28 µA
